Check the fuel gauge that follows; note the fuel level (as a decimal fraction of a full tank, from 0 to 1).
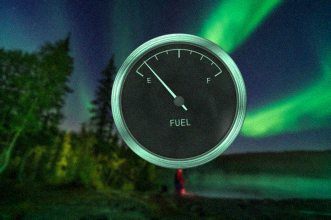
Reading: 0.125
